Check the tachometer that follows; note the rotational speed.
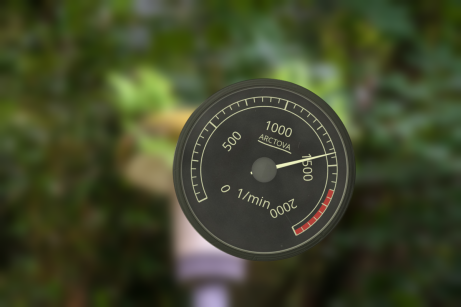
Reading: 1425 rpm
